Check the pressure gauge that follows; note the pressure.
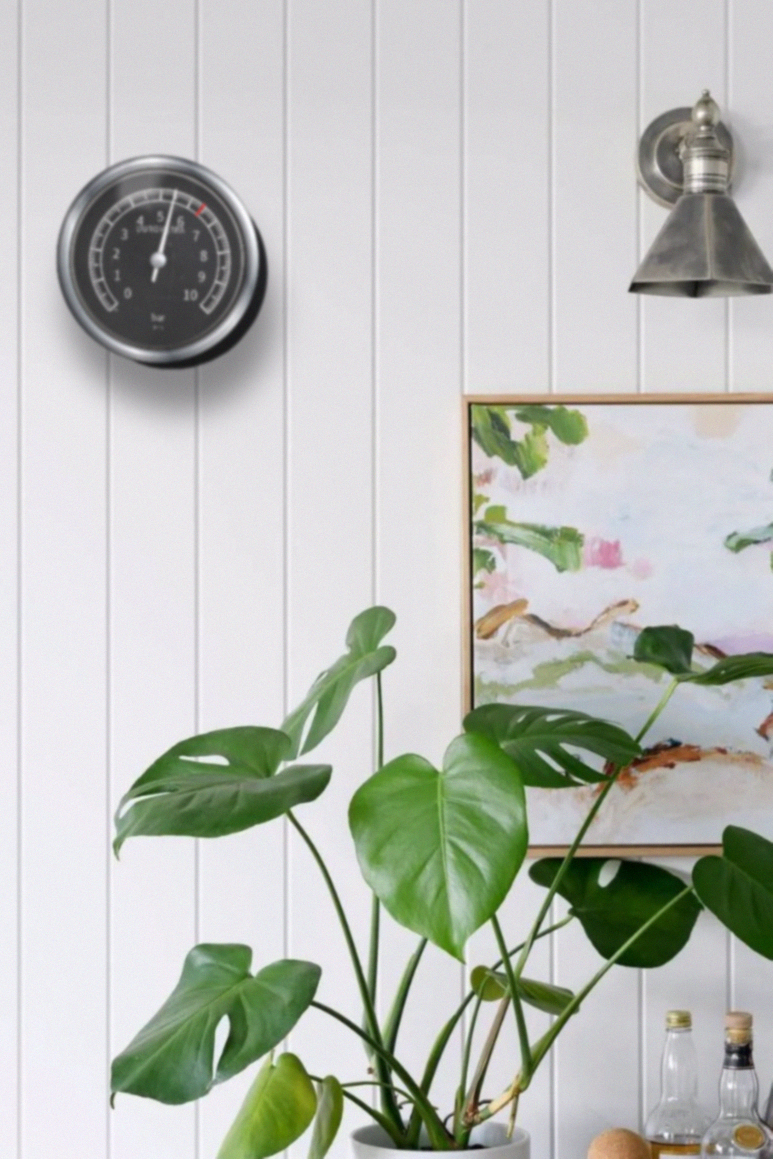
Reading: 5.5 bar
